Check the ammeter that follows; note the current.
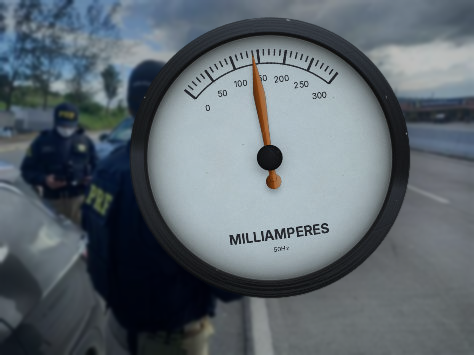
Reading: 140 mA
